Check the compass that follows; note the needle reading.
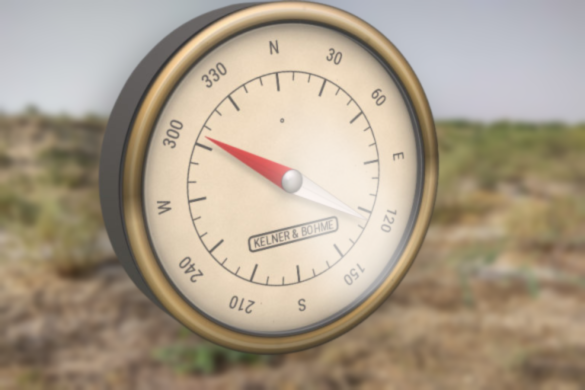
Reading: 305 °
